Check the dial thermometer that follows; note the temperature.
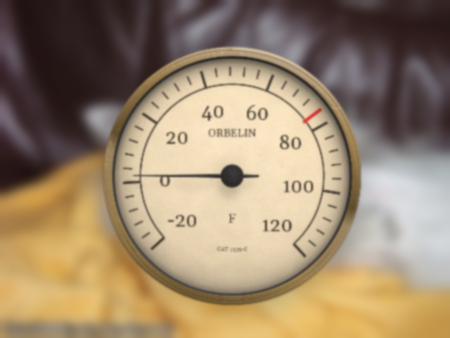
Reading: 2 °F
